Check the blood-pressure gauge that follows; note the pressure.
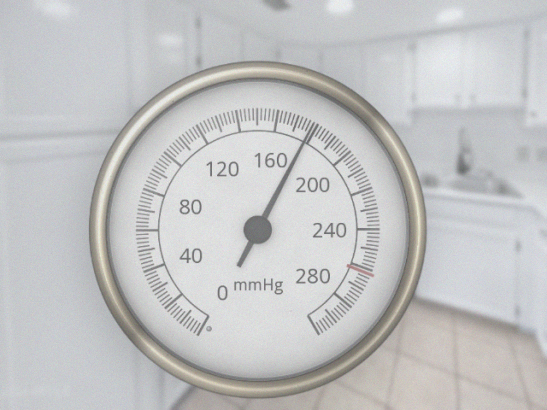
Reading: 178 mmHg
